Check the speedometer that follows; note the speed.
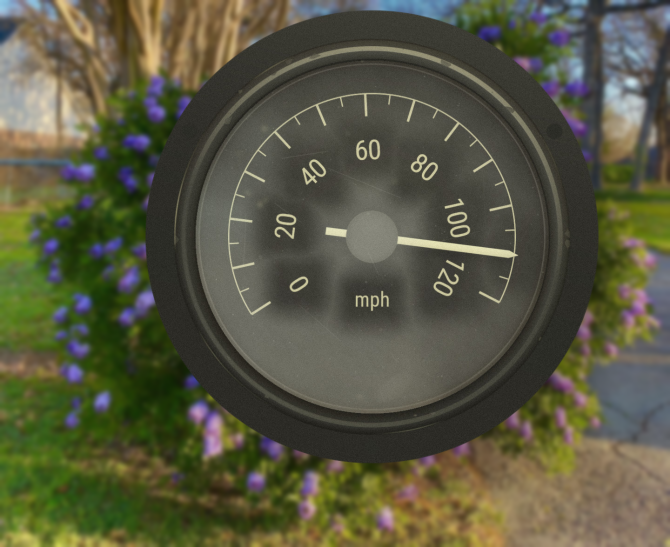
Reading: 110 mph
